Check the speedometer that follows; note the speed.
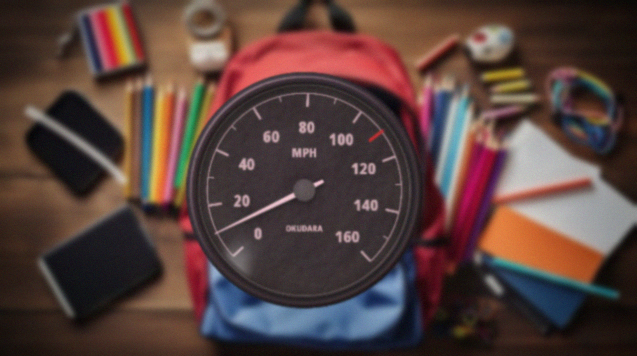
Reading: 10 mph
